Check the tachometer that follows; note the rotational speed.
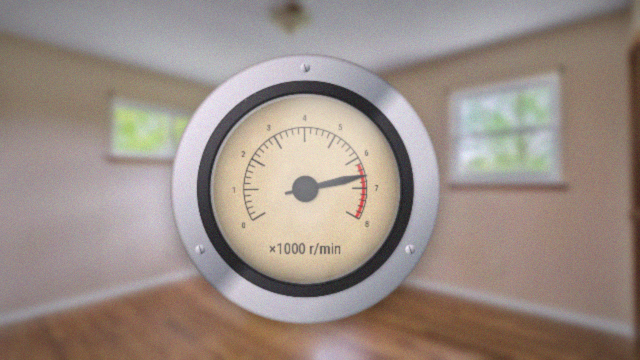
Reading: 6600 rpm
